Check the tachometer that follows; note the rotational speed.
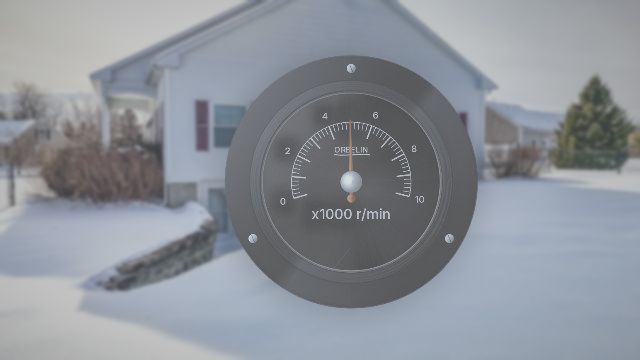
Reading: 5000 rpm
